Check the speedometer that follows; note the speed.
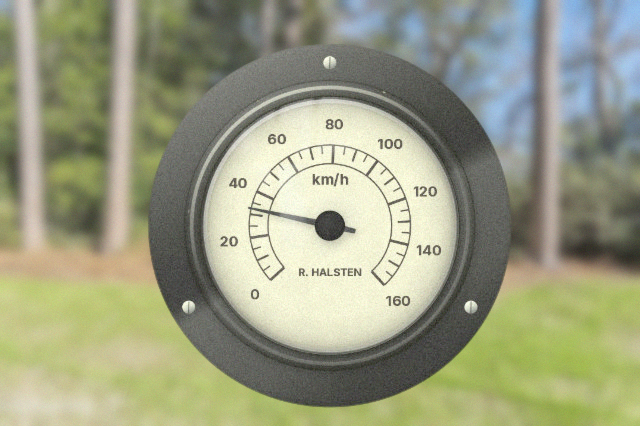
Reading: 32.5 km/h
